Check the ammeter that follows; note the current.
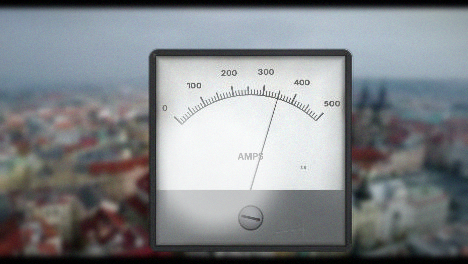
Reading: 350 A
